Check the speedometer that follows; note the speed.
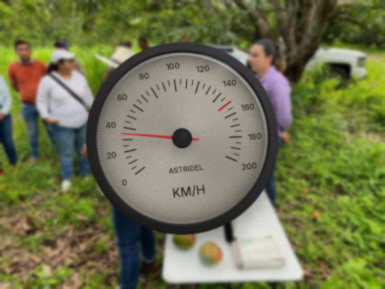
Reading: 35 km/h
